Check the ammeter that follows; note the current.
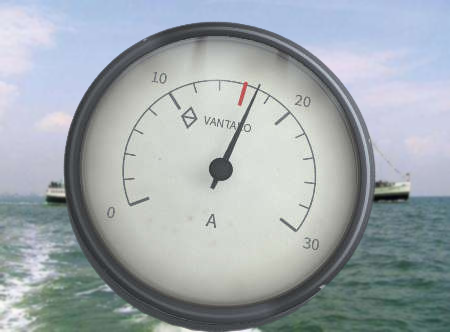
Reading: 17 A
